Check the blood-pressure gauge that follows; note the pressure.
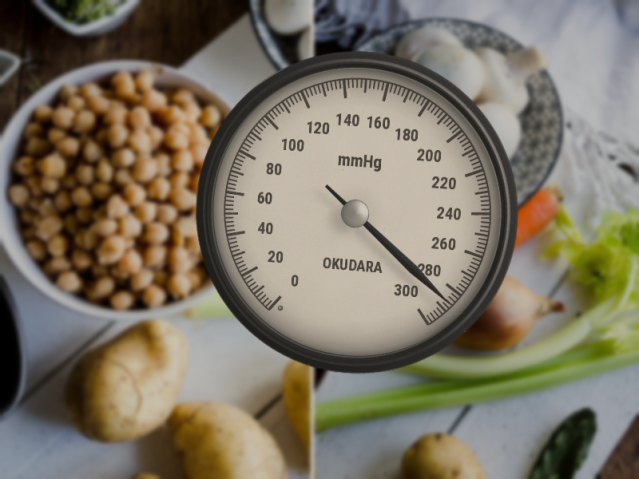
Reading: 286 mmHg
